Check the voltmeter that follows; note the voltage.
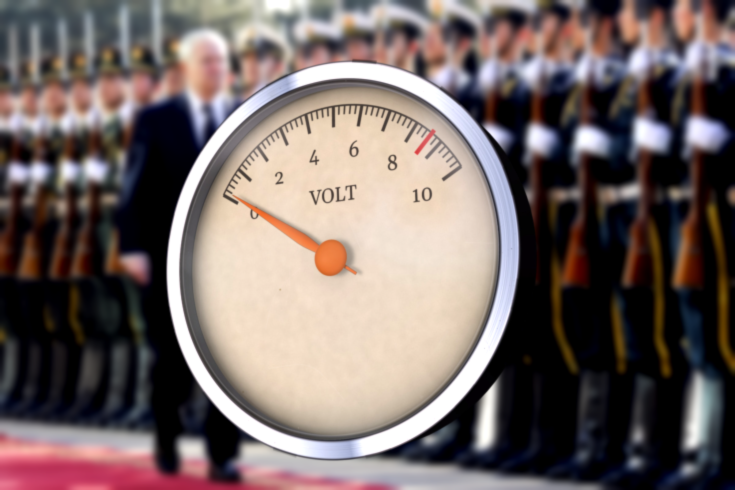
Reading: 0.2 V
